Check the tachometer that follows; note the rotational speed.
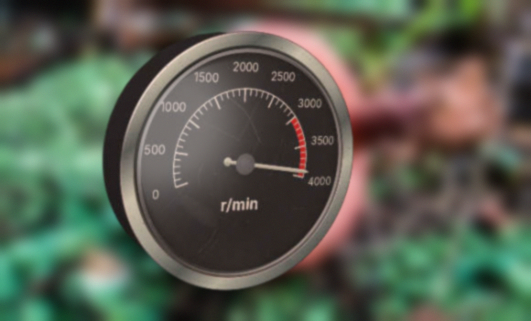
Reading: 3900 rpm
